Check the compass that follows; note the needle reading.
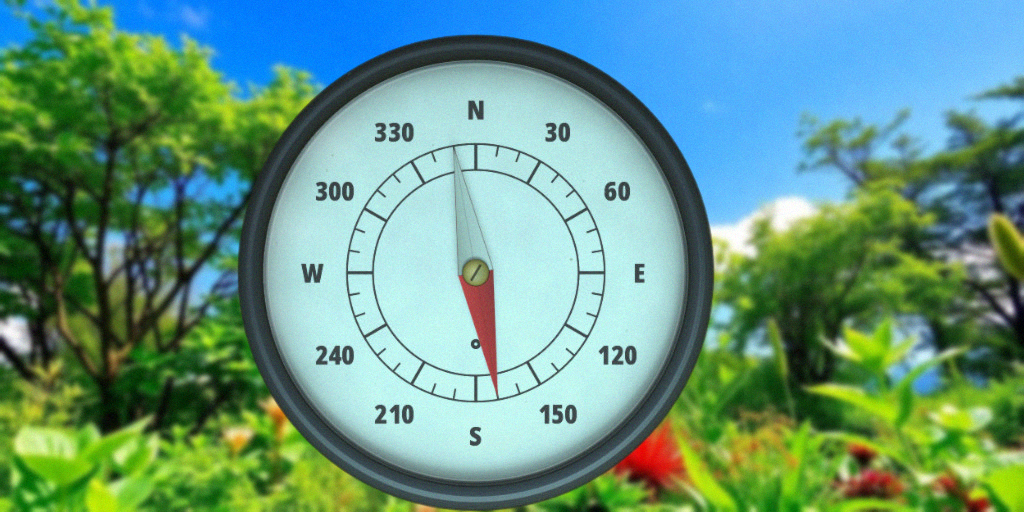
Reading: 170 °
